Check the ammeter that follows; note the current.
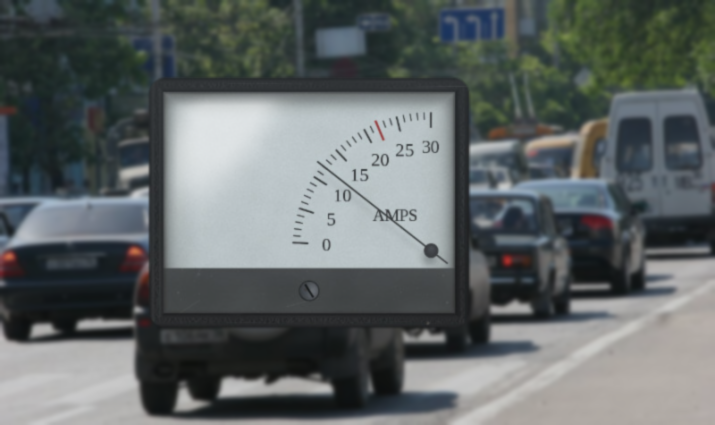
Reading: 12 A
